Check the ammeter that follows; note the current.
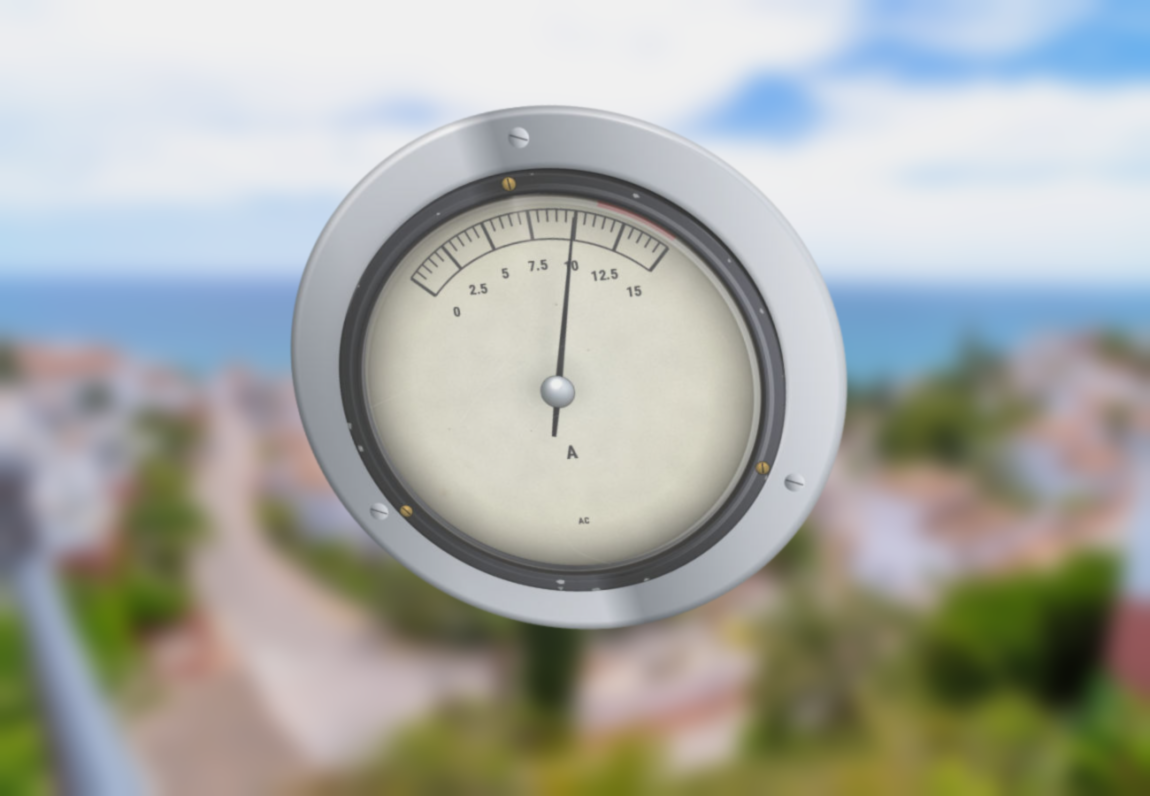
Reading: 10 A
